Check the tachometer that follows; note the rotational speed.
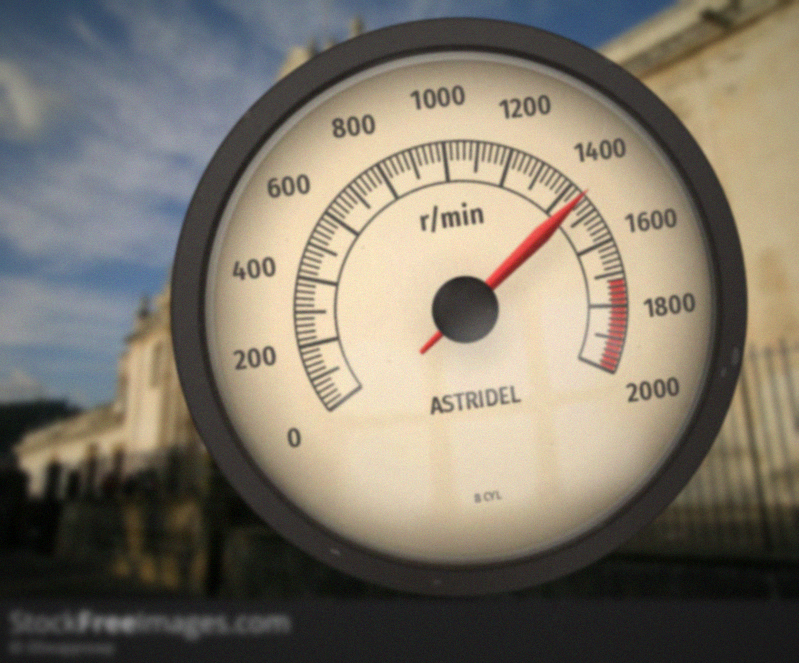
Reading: 1440 rpm
